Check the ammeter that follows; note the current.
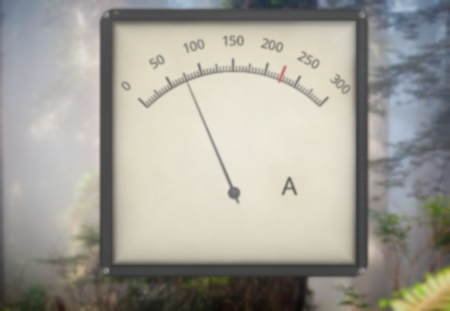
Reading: 75 A
